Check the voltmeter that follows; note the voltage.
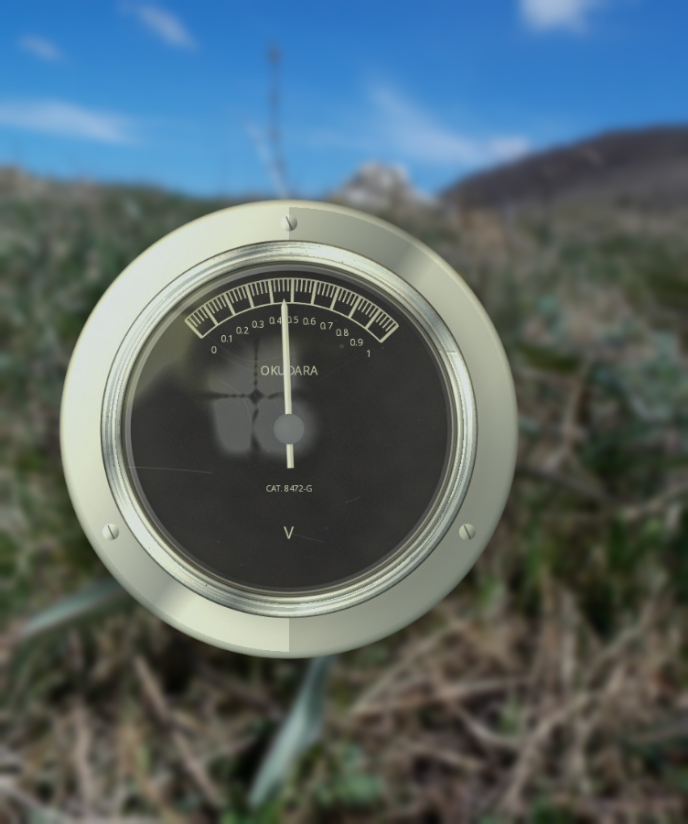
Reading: 0.46 V
